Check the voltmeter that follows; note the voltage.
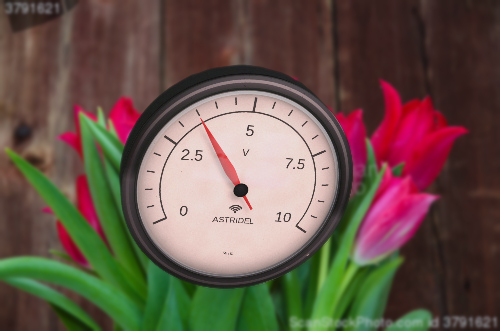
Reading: 3.5 V
